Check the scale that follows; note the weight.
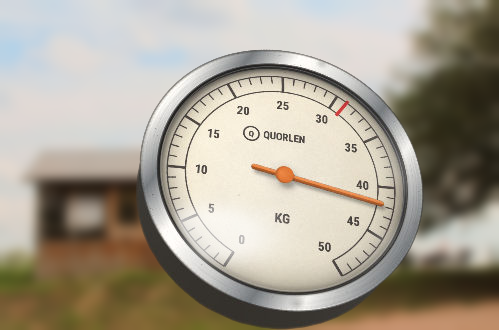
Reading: 42 kg
